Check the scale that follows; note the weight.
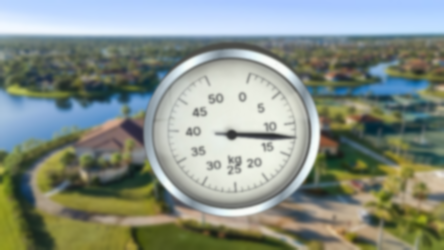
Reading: 12 kg
